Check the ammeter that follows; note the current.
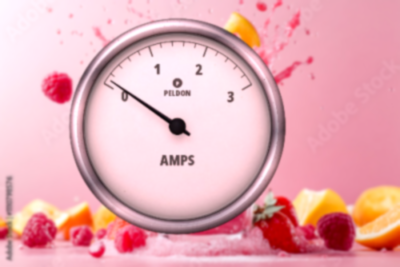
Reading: 0.1 A
